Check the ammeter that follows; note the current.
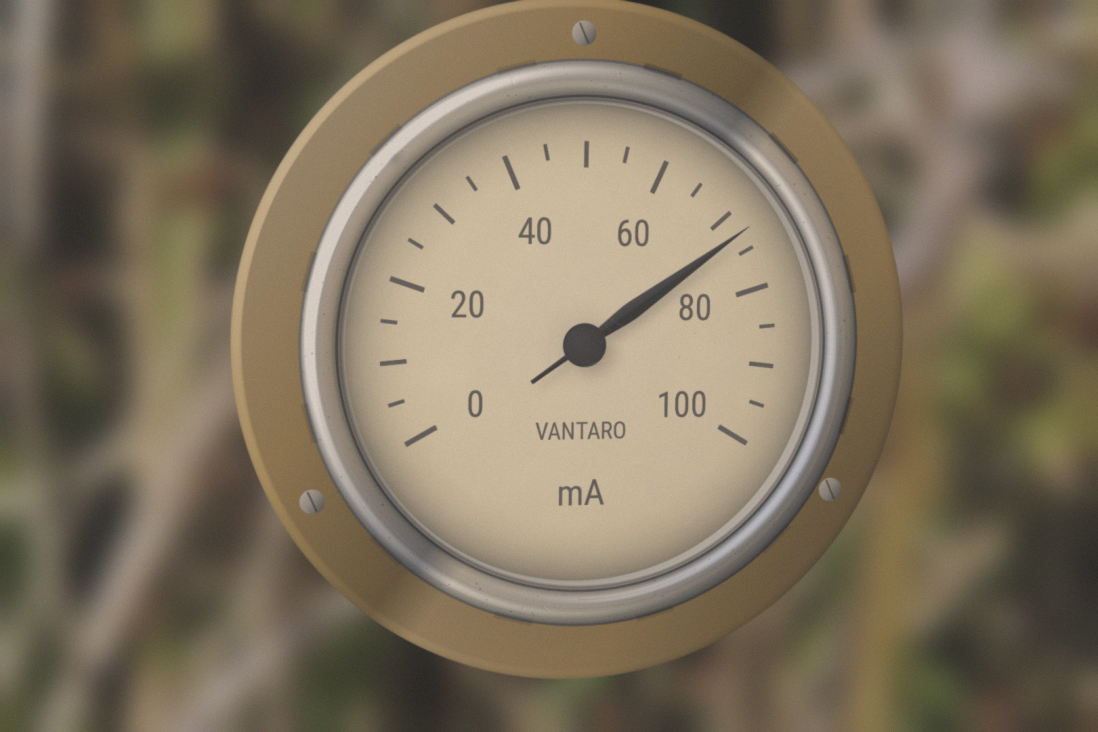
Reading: 72.5 mA
